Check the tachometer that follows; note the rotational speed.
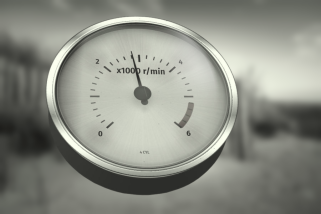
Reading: 2800 rpm
